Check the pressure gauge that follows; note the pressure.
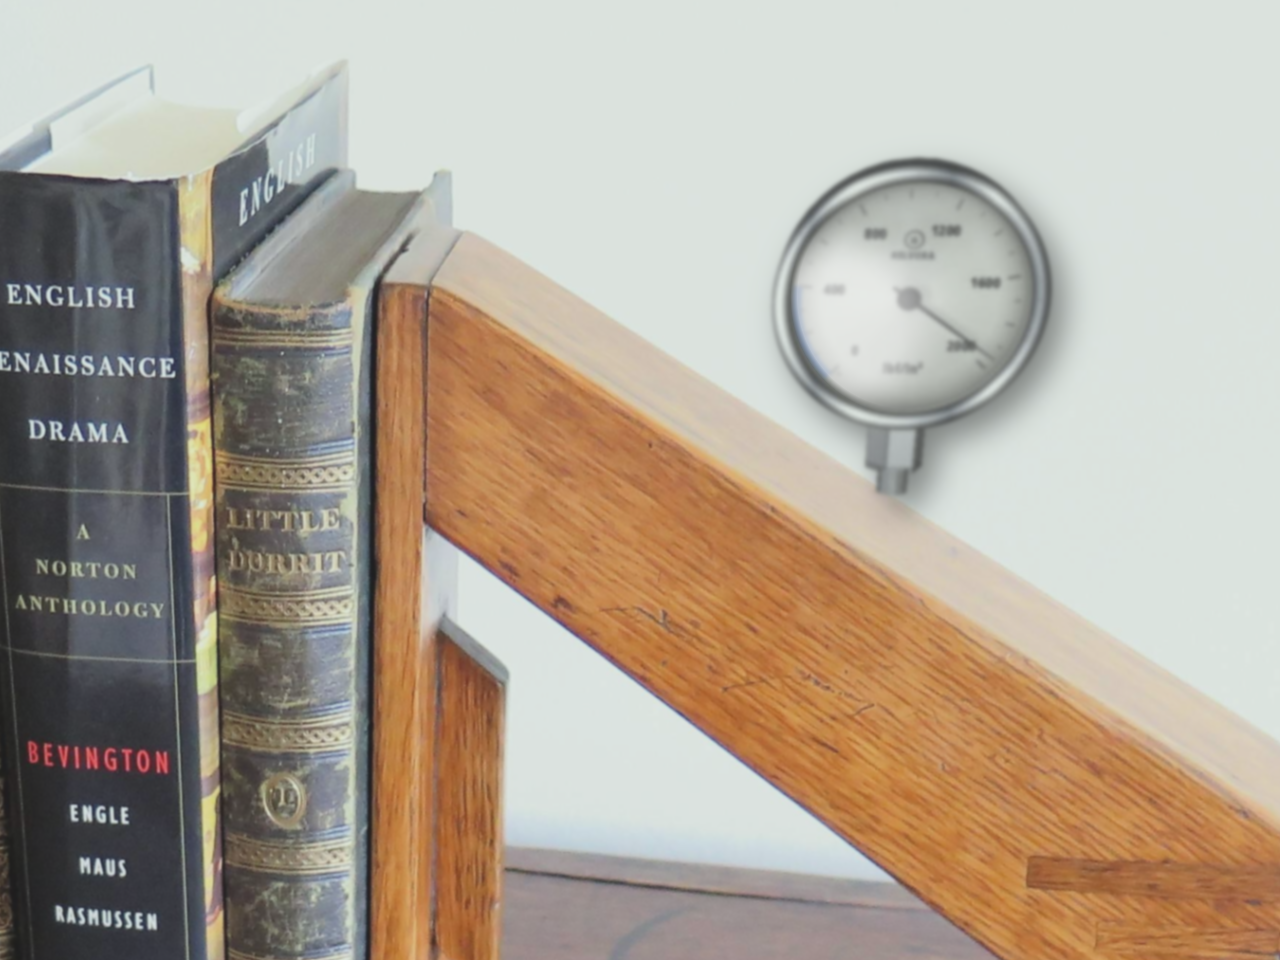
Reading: 1950 psi
